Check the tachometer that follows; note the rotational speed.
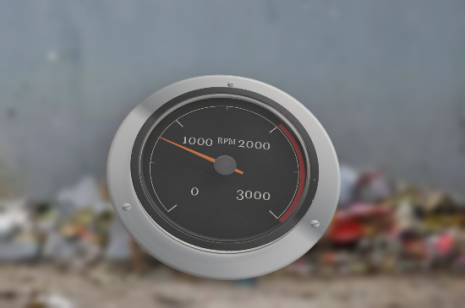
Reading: 750 rpm
